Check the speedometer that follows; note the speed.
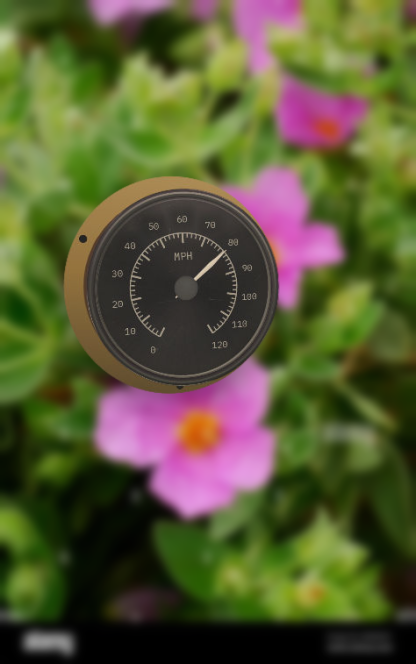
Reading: 80 mph
